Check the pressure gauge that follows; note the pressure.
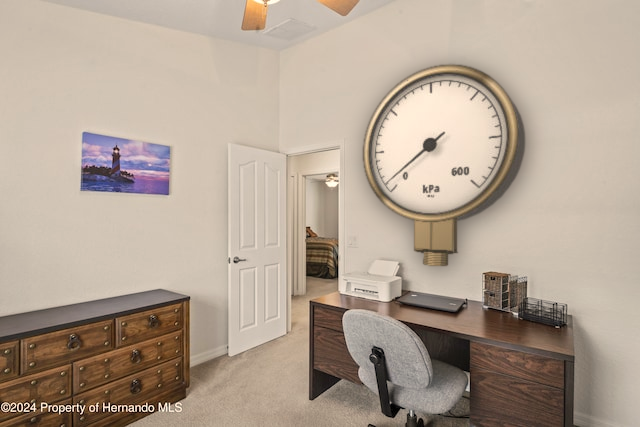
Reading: 20 kPa
